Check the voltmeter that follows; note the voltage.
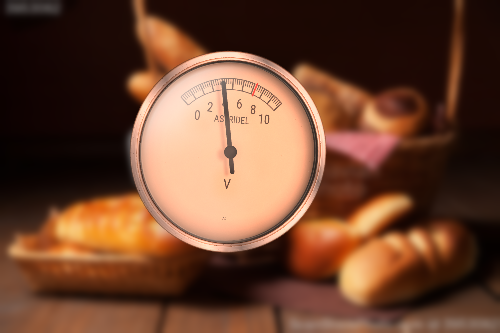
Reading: 4 V
